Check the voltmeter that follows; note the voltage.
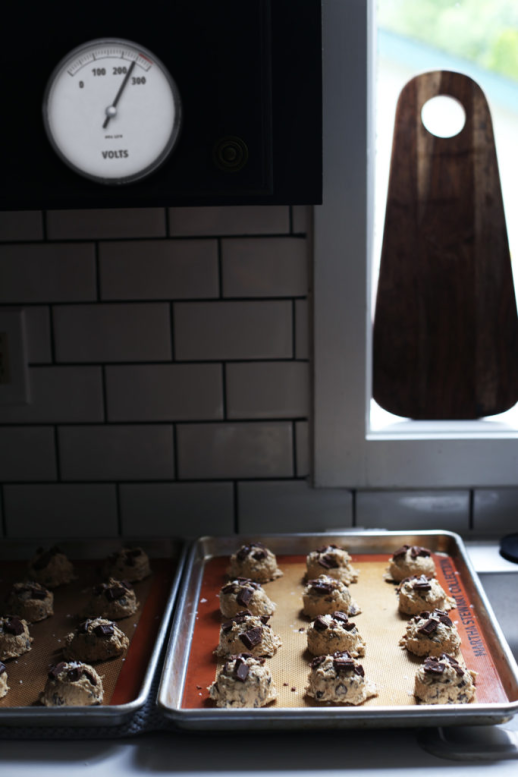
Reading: 250 V
